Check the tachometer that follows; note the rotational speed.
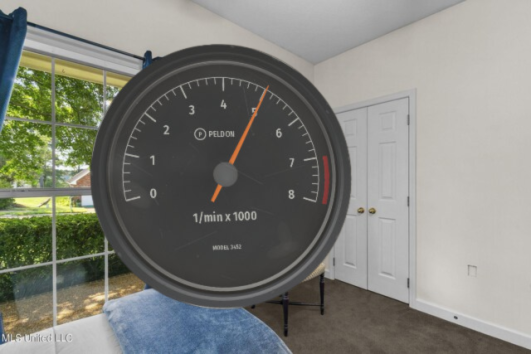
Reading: 5000 rpm
